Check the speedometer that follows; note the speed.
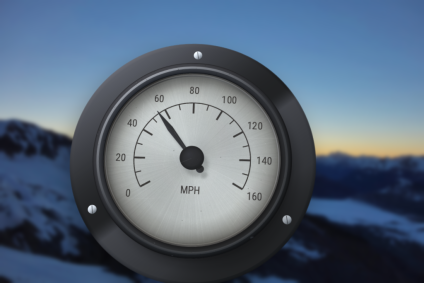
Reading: 55 mph
